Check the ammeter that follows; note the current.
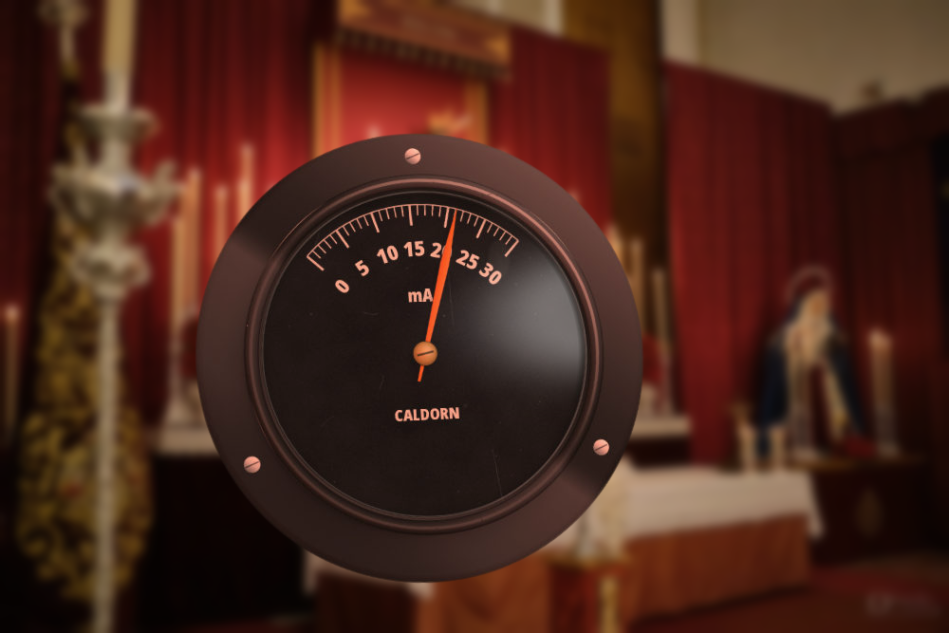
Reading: 21 mA
